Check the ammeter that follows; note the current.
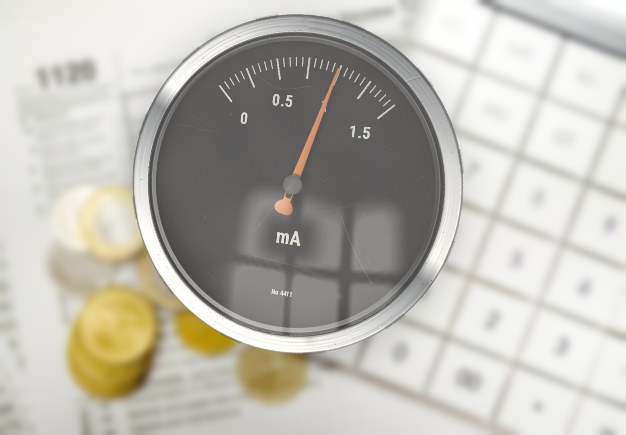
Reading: 1 mA
